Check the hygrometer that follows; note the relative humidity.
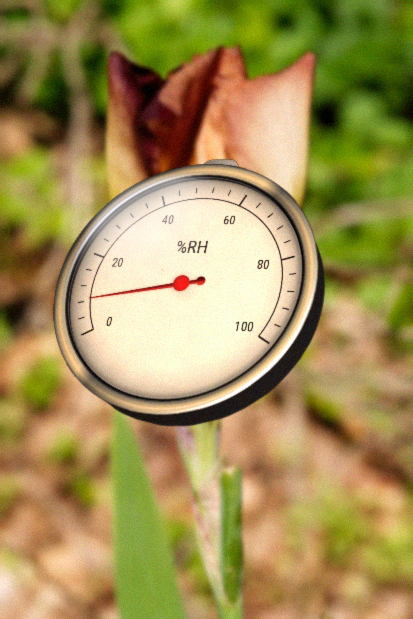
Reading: 8 %
